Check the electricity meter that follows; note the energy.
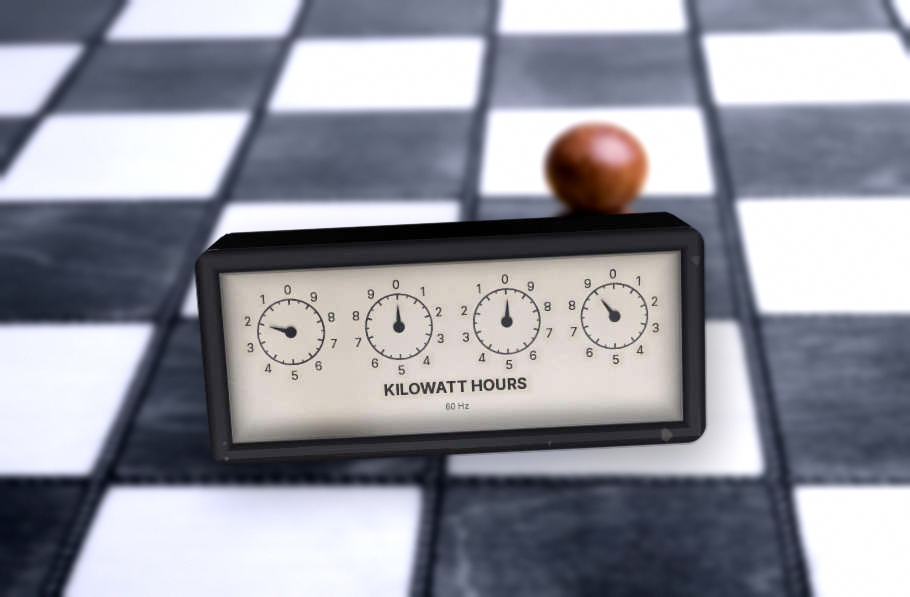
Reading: 1999 kWh
